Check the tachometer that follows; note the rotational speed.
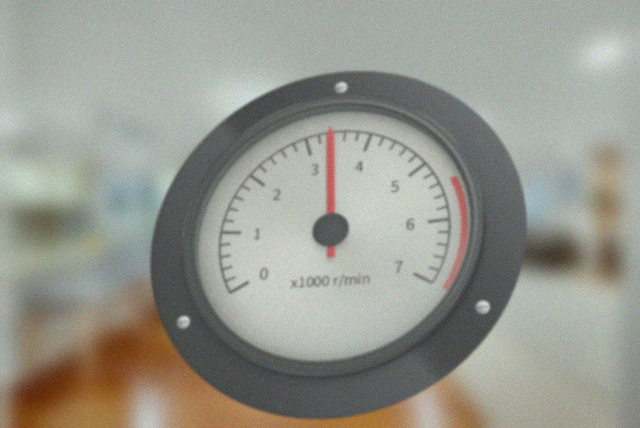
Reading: 3400 rpm
